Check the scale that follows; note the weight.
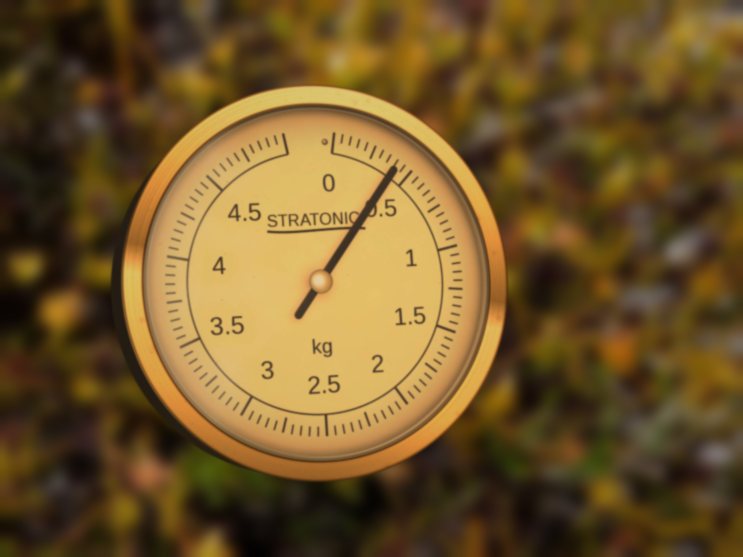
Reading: 0.4 kg
